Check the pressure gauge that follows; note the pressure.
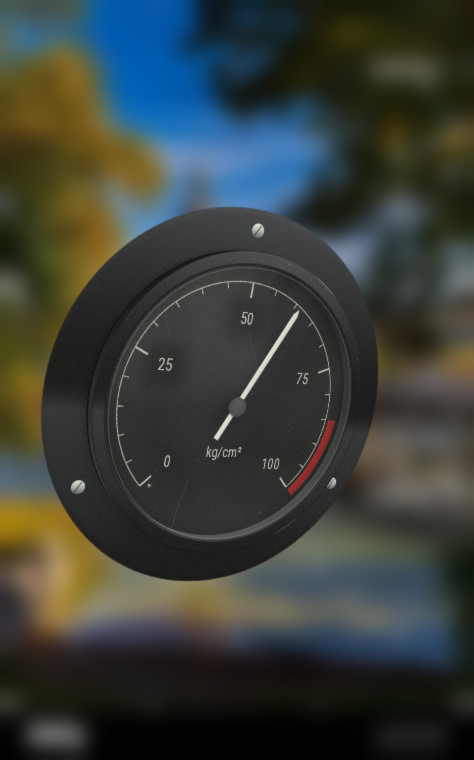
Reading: 60 kg/cm²
